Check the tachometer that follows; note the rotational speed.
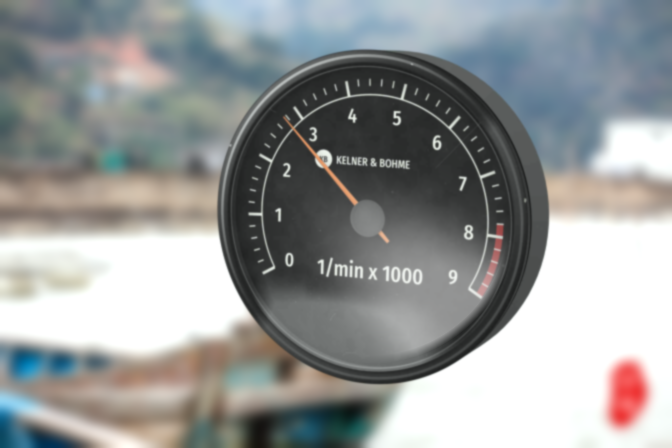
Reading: 2800 rpm
